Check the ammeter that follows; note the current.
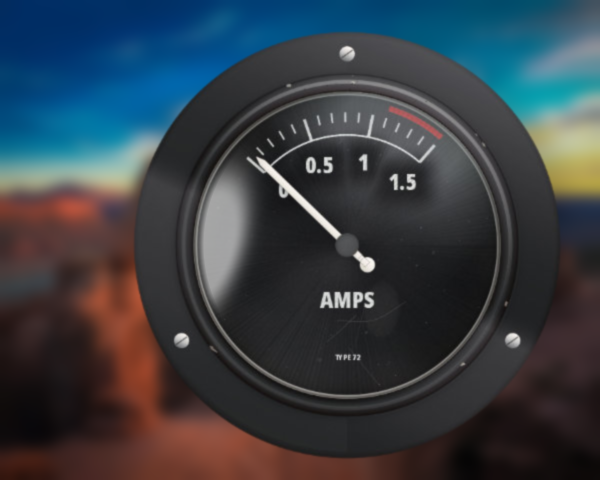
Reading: 0.05 A
